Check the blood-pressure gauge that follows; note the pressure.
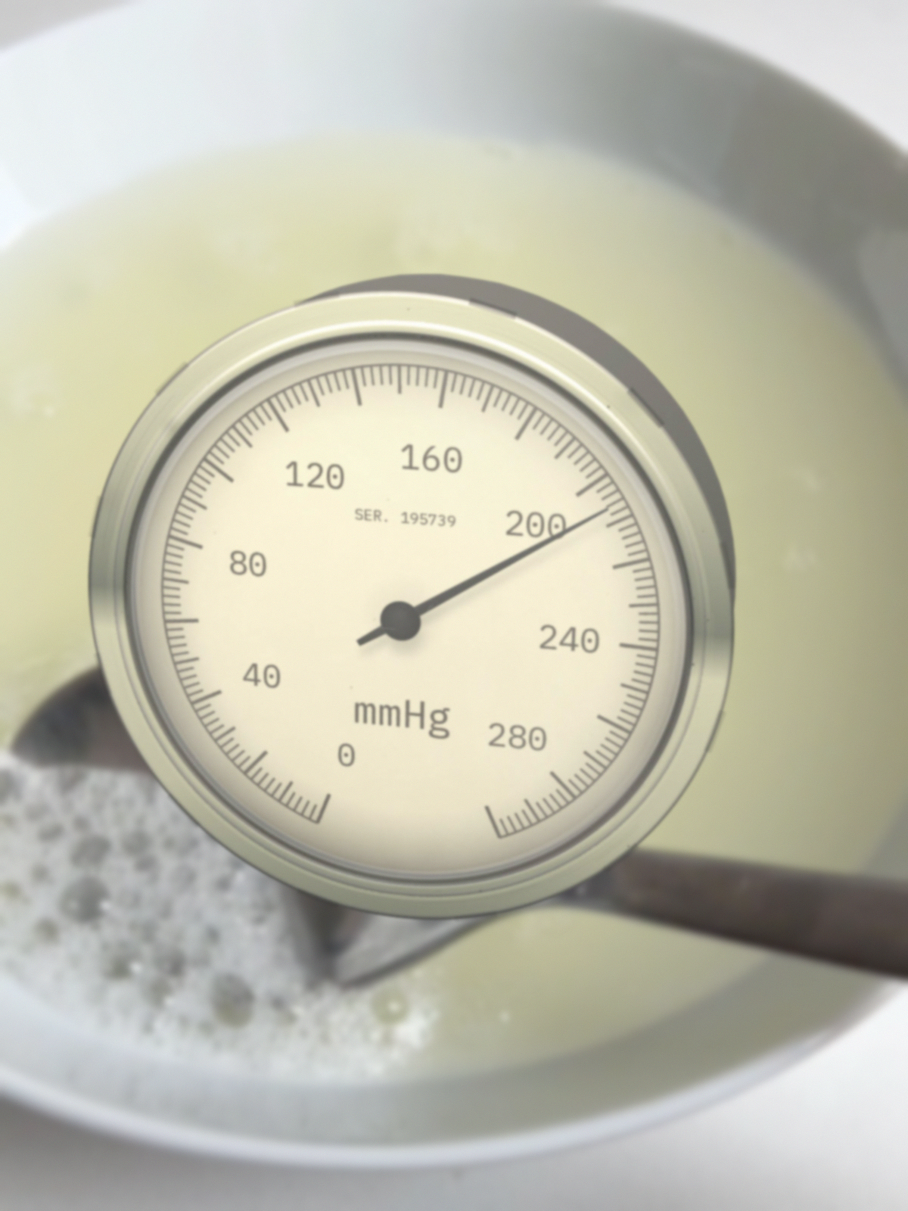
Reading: 206 mmHg
